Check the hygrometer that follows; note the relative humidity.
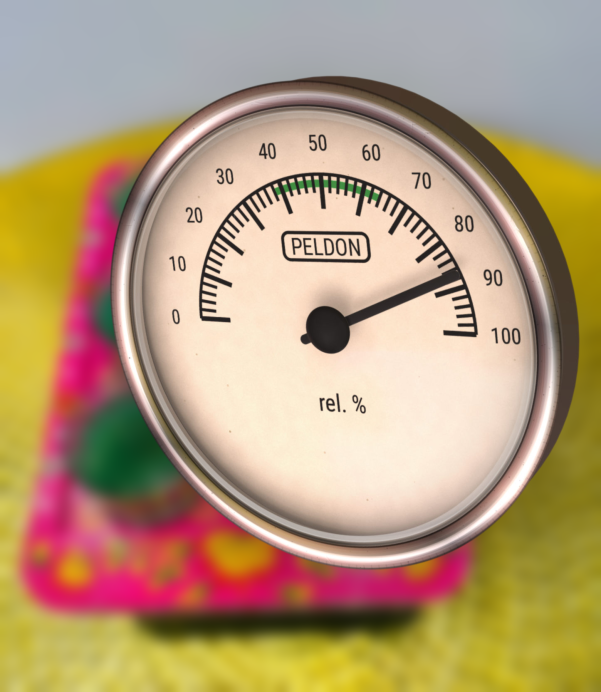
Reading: 87 %
